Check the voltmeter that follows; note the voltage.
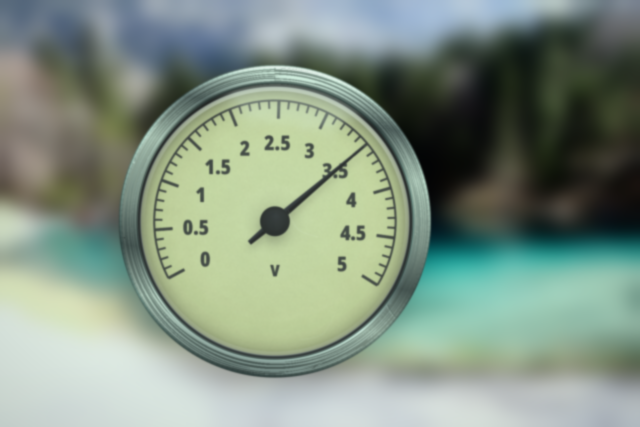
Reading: 3.5 V
